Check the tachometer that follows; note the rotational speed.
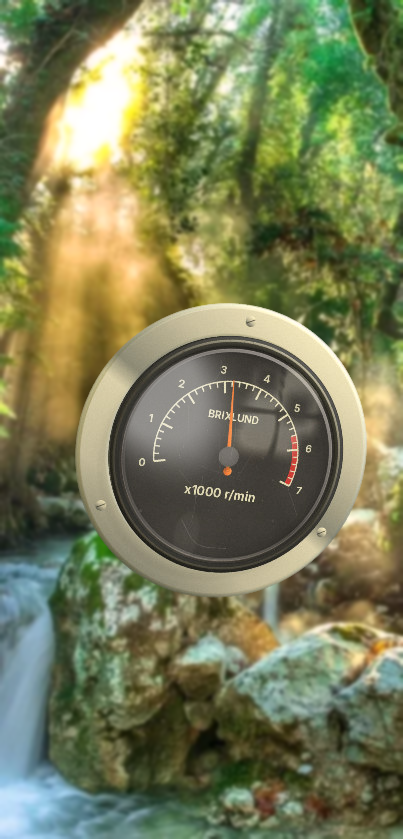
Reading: 3200 rpm
